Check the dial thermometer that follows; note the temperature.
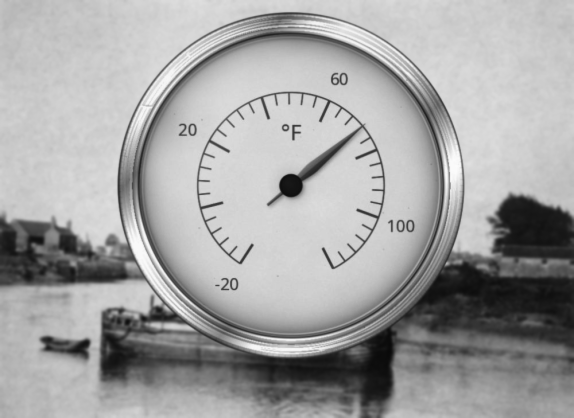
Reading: 72 °F
